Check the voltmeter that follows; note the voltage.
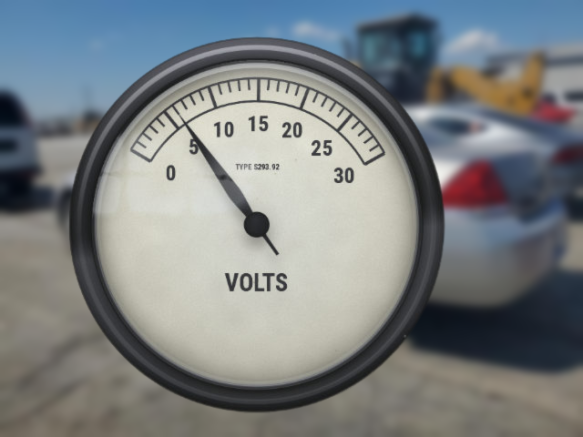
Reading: 6 V
